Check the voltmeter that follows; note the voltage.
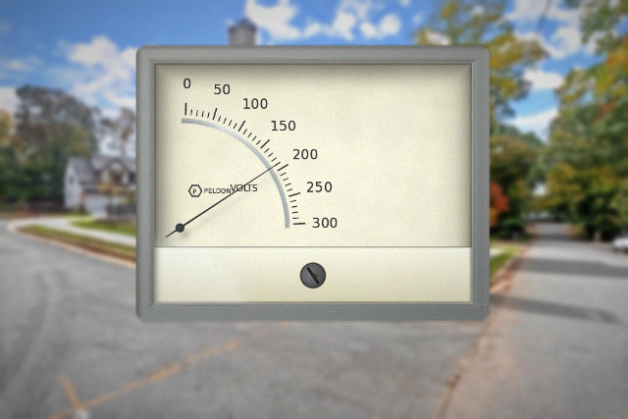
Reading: 190 V
